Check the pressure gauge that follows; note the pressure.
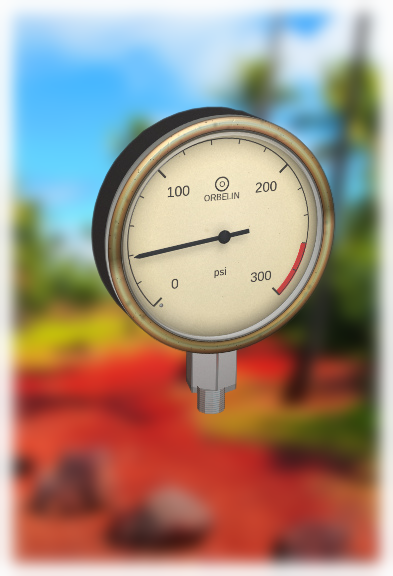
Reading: 40 psi
